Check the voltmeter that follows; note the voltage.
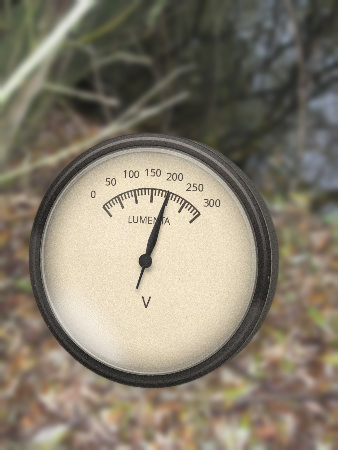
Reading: 200 V
